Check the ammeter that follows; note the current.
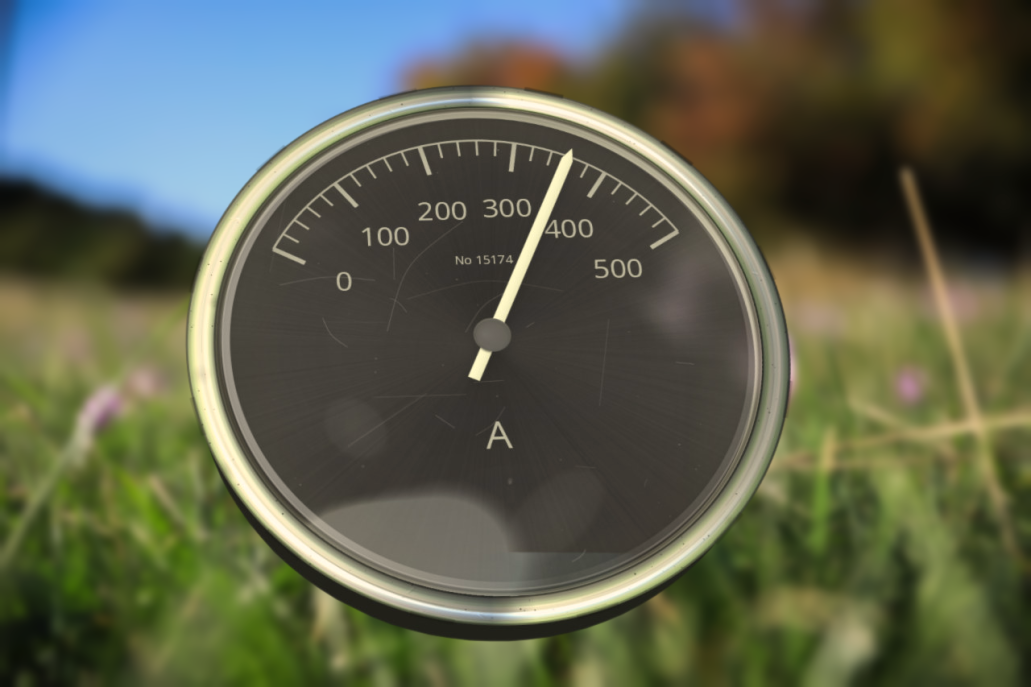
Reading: 360 A
